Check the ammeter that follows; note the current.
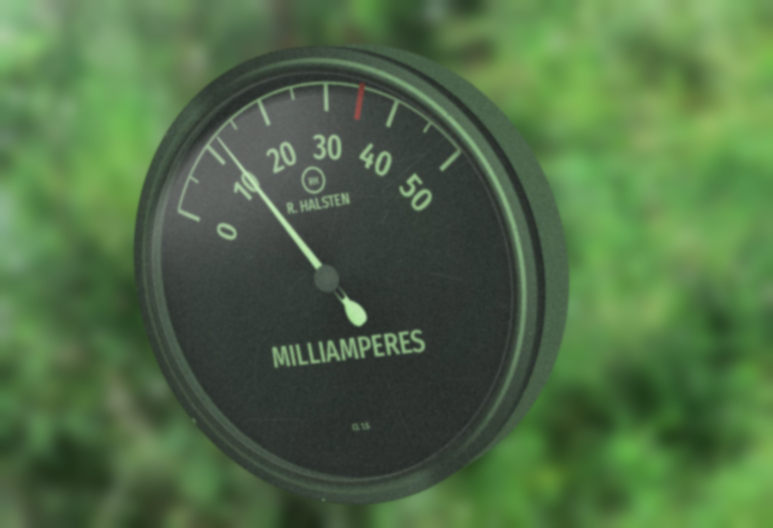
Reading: 12.5 mA
